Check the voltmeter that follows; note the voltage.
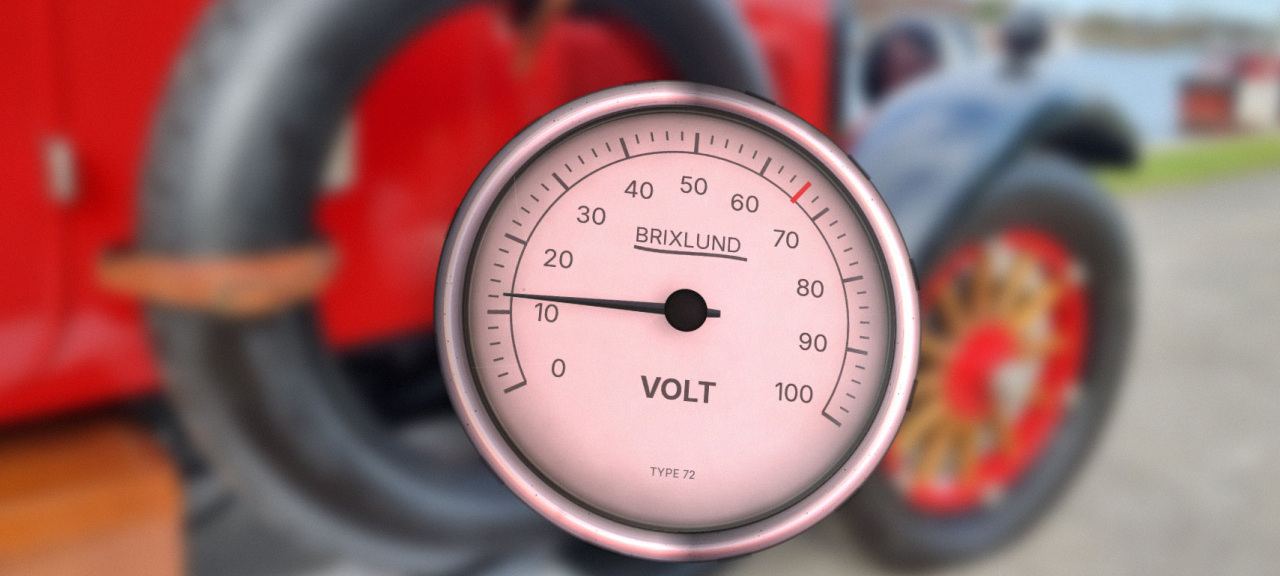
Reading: 12 V
